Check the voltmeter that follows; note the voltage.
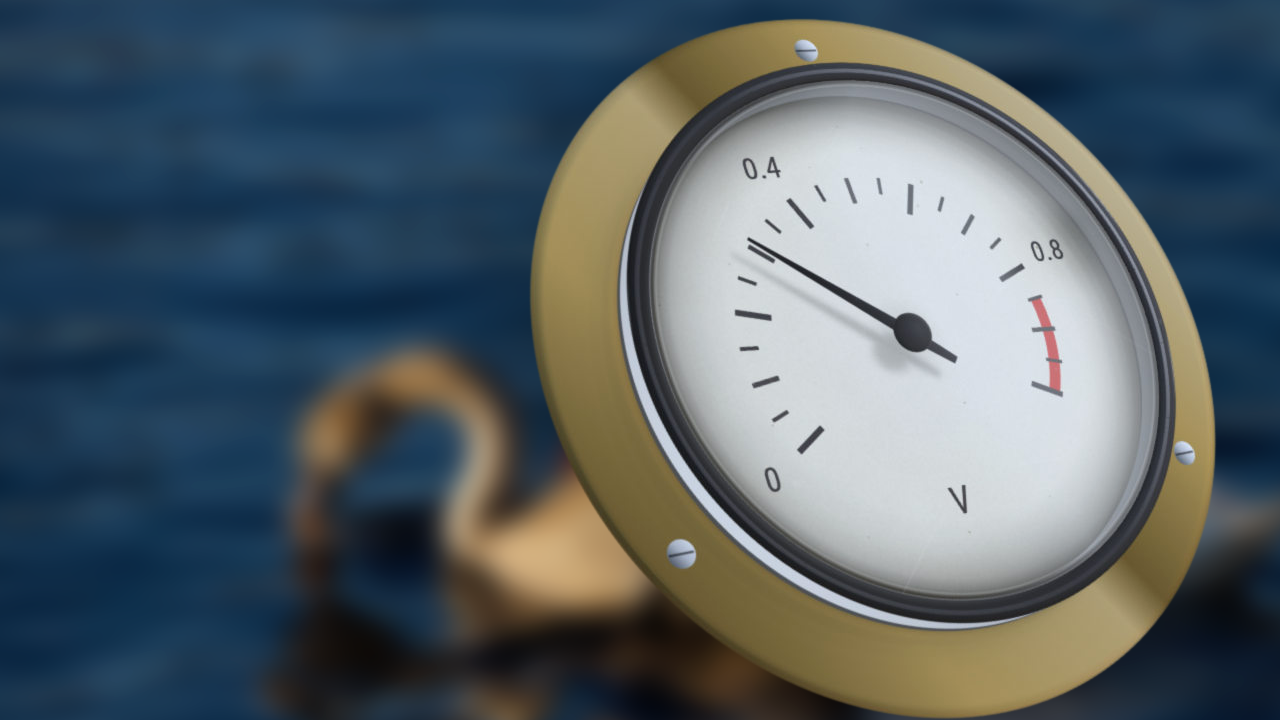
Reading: 0.3 V
